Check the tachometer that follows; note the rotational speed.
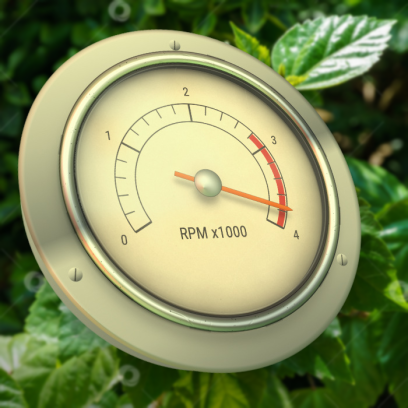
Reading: 3800 rpm
